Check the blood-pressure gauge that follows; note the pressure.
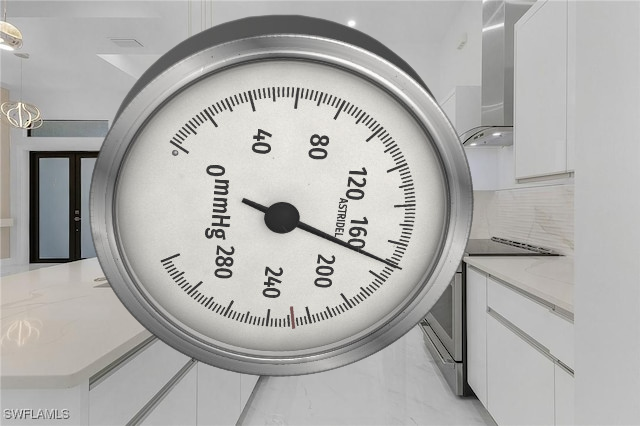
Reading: 170 mmHg
